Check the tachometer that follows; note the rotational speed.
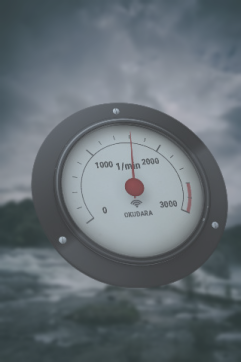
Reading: 1600 rpm
